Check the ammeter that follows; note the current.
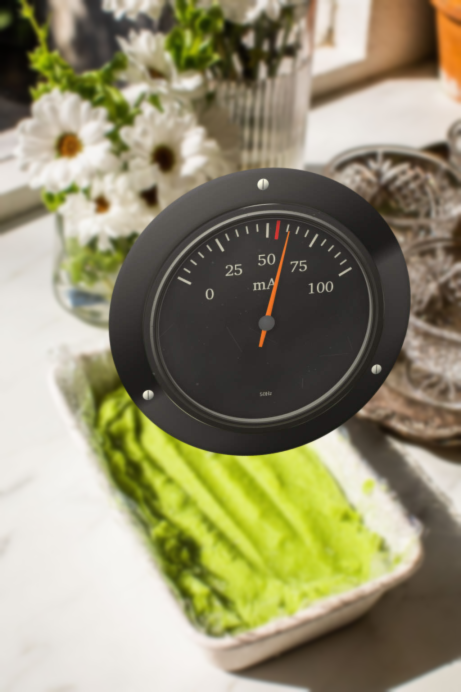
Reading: 60 mA
